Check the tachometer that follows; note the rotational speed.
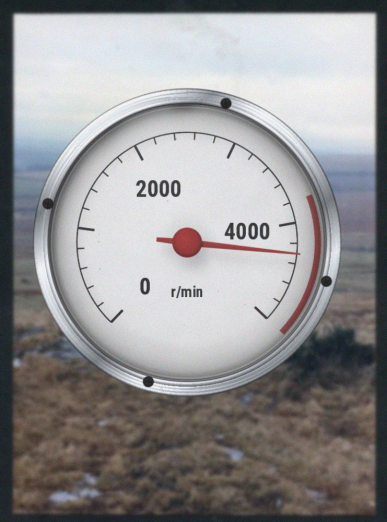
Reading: 4300 rpm
